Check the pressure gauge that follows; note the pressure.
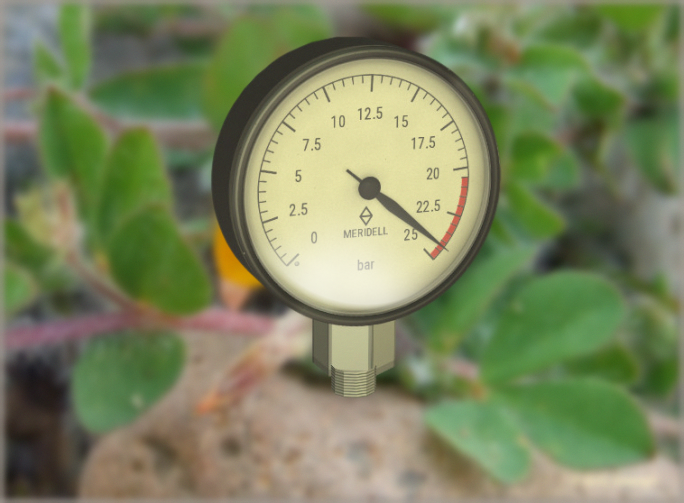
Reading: 24.25 bar
